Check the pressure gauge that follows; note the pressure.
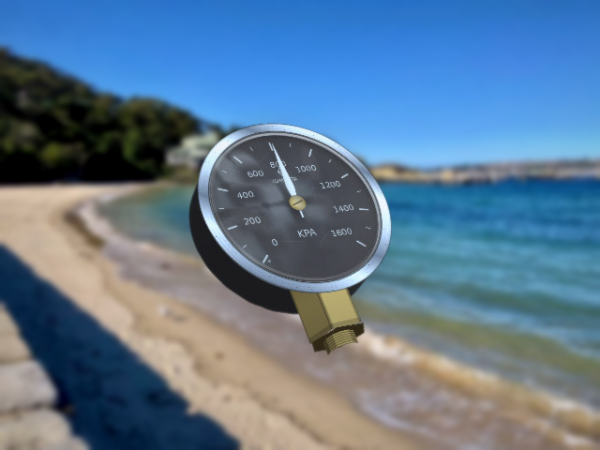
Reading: 800 kPa
